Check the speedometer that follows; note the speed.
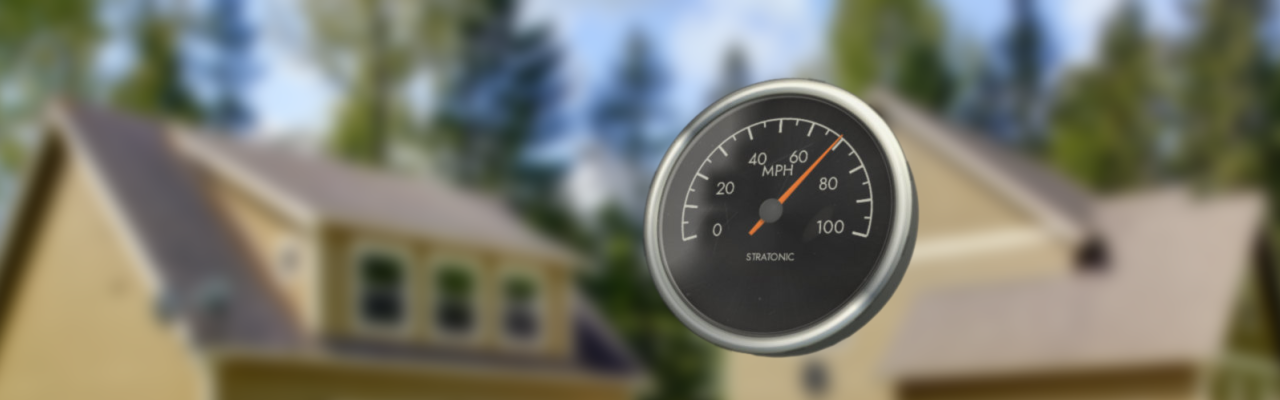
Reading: 70 mph
